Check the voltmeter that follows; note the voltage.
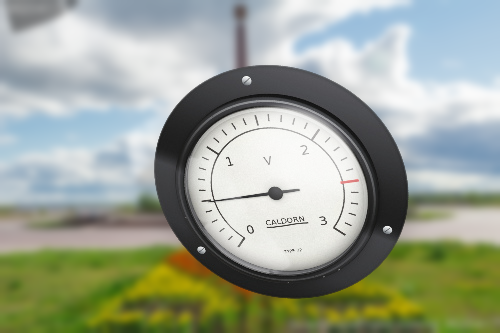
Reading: 0.5 V
